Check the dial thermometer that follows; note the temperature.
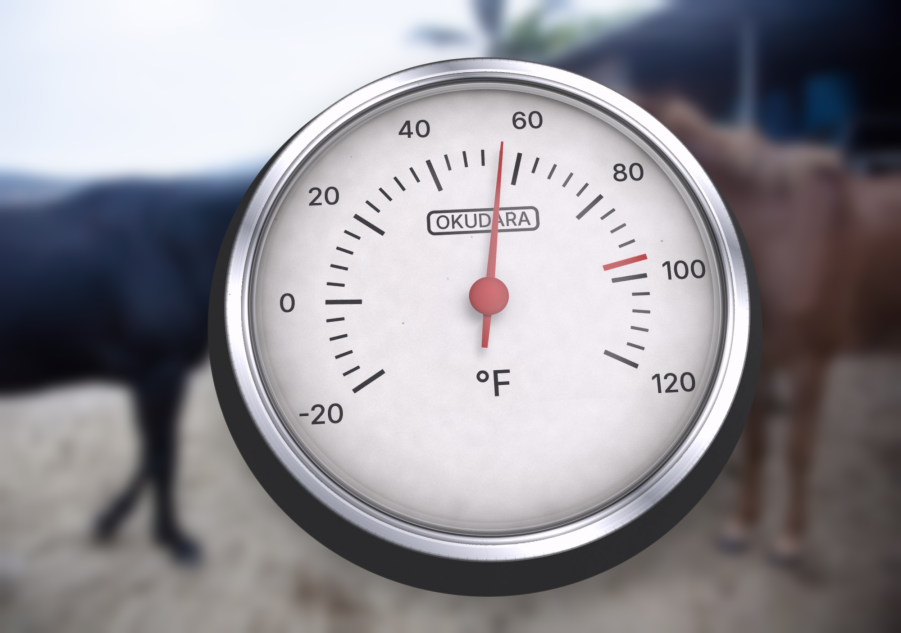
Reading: 56 °F
